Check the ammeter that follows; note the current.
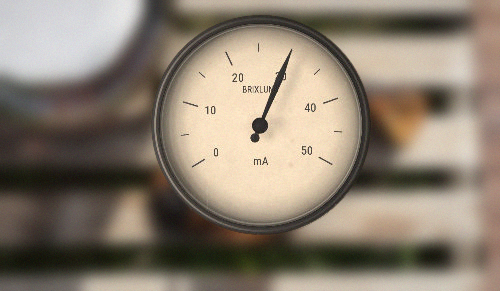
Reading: 30 mA
